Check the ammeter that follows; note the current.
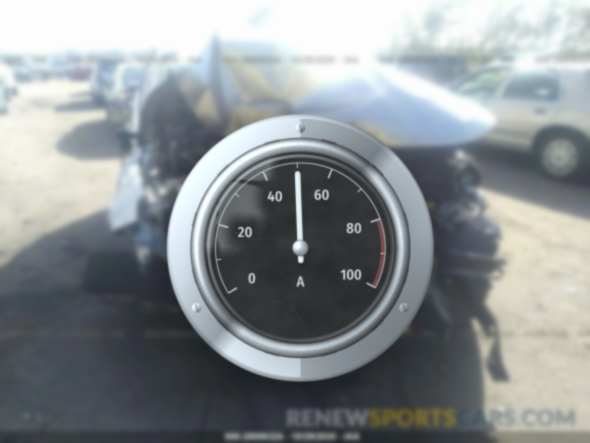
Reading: 50 A
